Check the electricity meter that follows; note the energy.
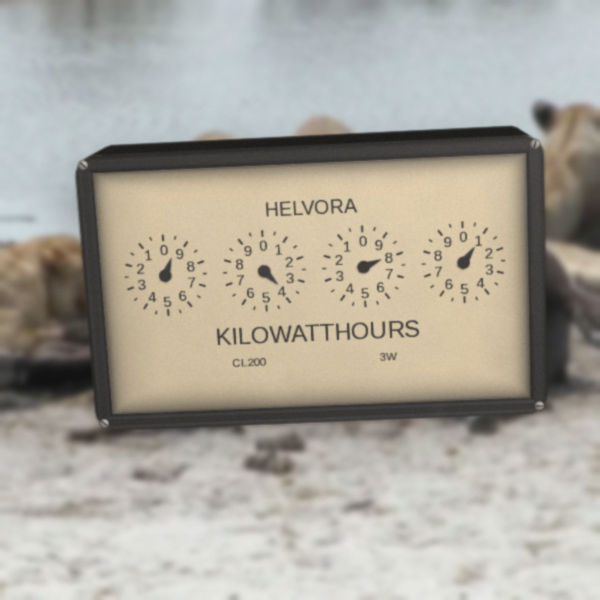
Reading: 9381 kWh
